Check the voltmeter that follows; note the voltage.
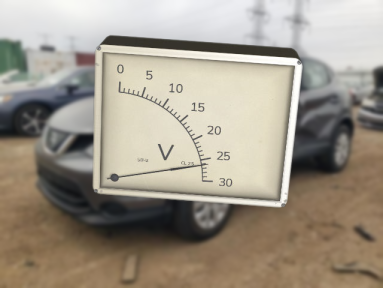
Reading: 26 V
